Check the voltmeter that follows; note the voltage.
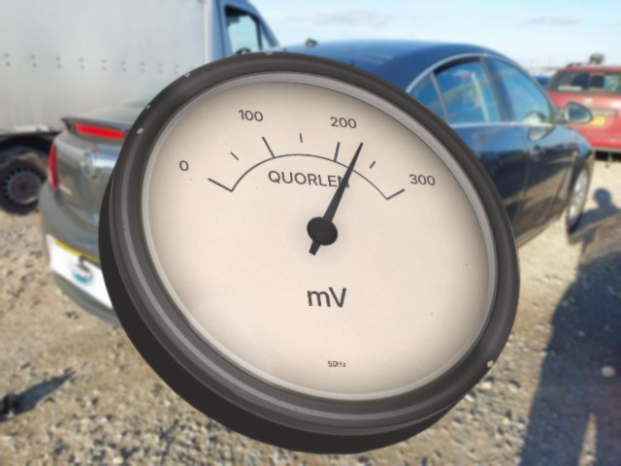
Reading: 225 mV
